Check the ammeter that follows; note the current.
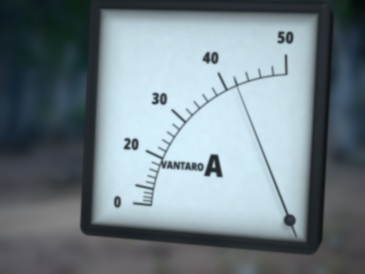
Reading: 42 A
